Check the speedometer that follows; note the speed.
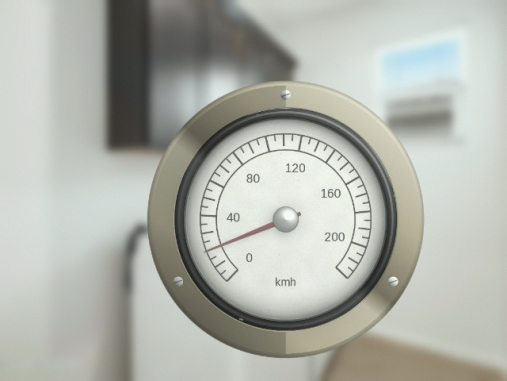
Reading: 20 km/h
